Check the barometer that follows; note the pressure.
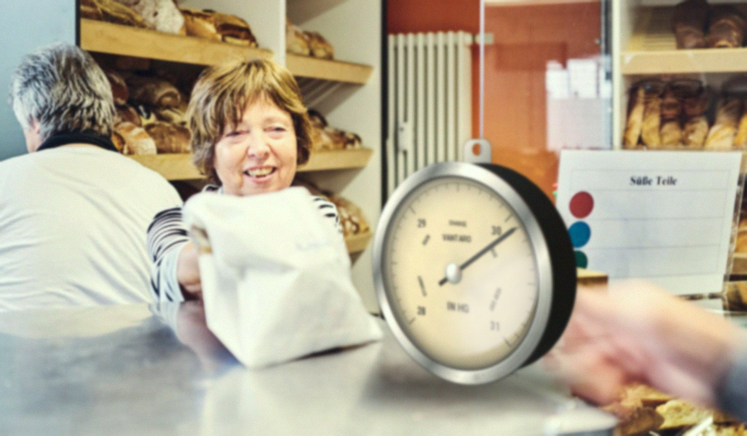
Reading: 30.1 inHg
